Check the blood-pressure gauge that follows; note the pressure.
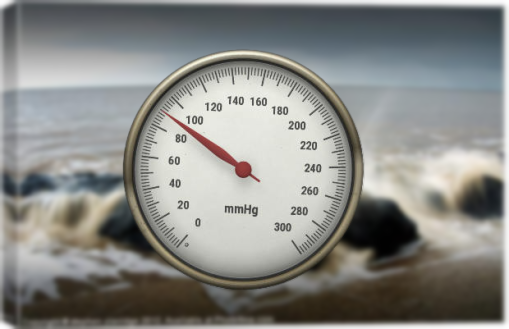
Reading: 90 mmHg
